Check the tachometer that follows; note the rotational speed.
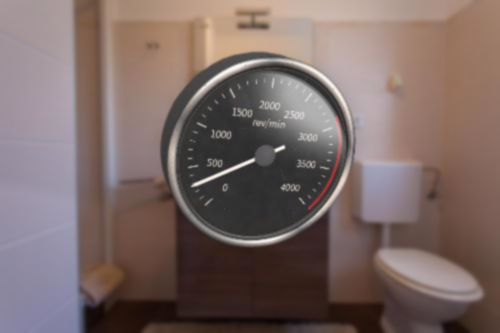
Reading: 300 rpm
